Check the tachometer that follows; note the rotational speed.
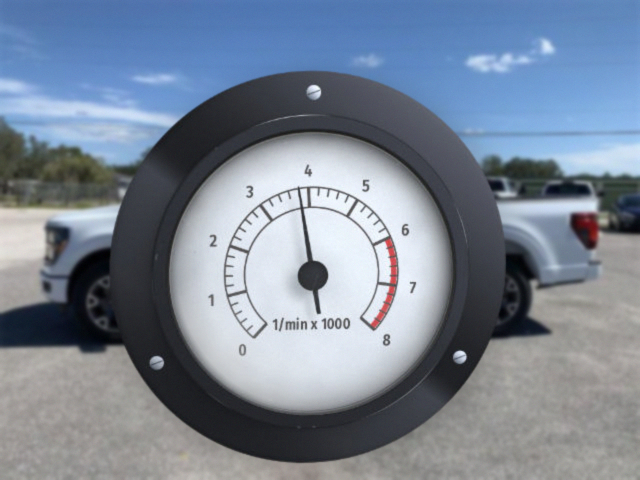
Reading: 3800 rpm
